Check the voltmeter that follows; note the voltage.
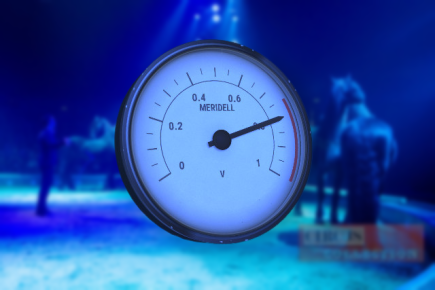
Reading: 0.8 V
